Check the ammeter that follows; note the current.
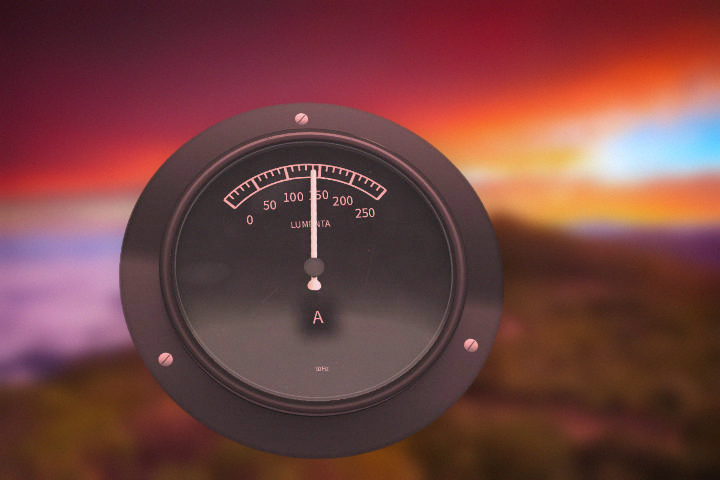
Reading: 140 A
